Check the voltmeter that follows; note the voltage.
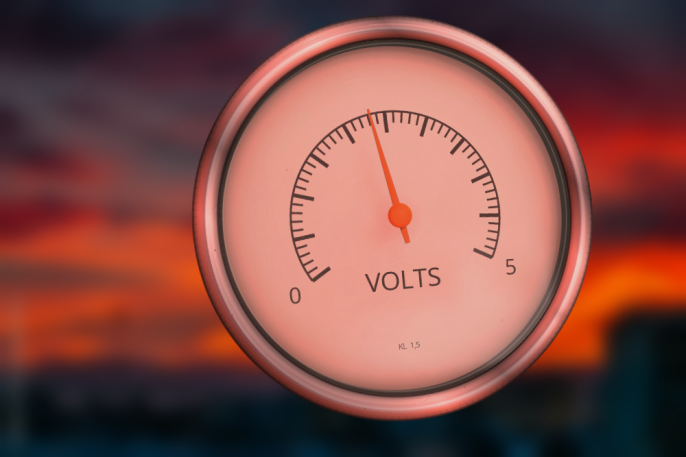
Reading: 2.3 V
